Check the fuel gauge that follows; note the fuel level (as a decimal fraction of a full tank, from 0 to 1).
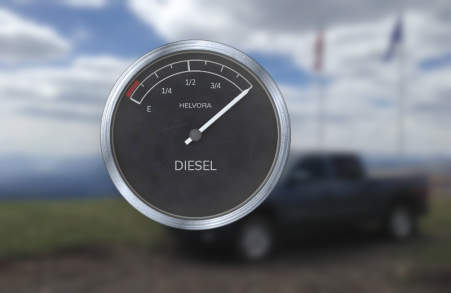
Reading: 1
